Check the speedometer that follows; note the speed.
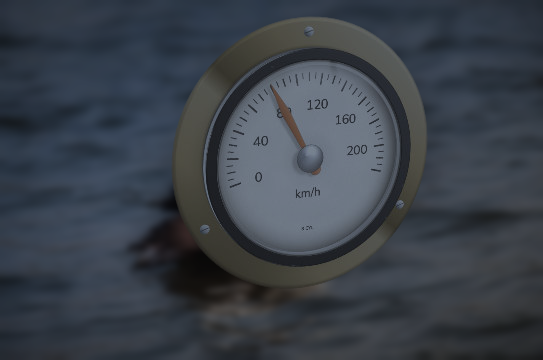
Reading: 80 km/h
